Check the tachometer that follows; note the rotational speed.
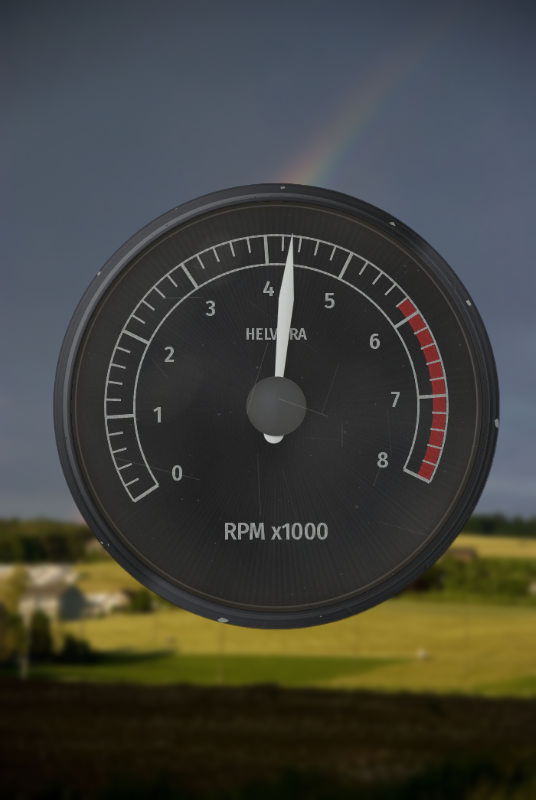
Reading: 4300 rpm
